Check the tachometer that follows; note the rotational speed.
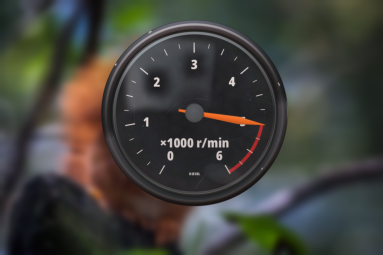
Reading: 5000 rpm
